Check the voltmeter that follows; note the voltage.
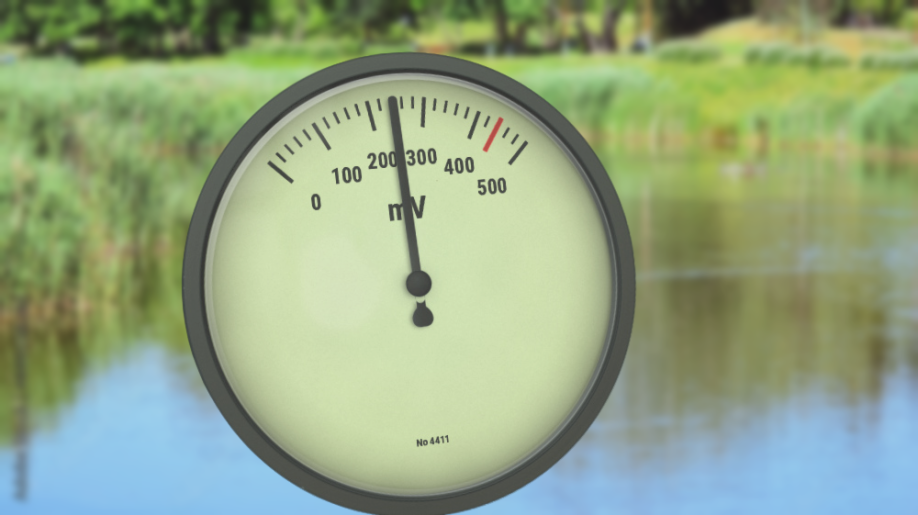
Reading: 240 mV
